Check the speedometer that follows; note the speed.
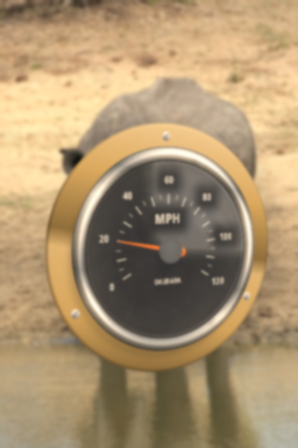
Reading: 20 mph
